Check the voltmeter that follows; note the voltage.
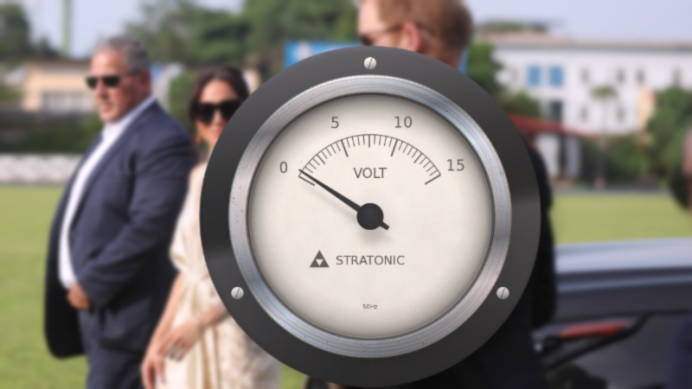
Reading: 0.5 V
